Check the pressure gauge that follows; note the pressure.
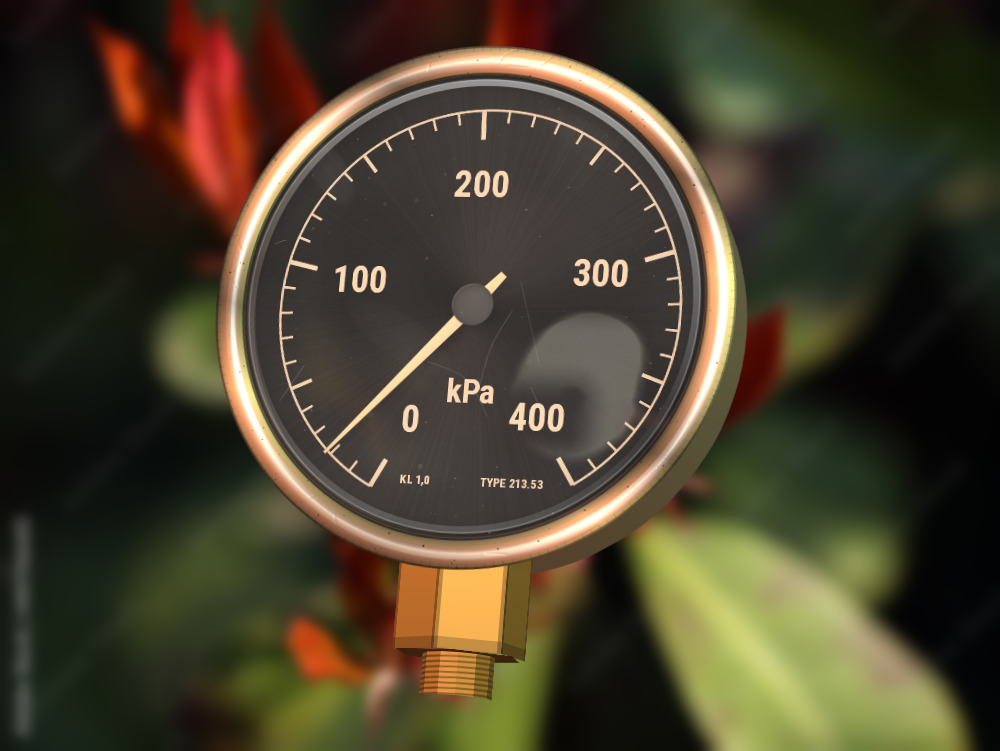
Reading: 20 kPa
